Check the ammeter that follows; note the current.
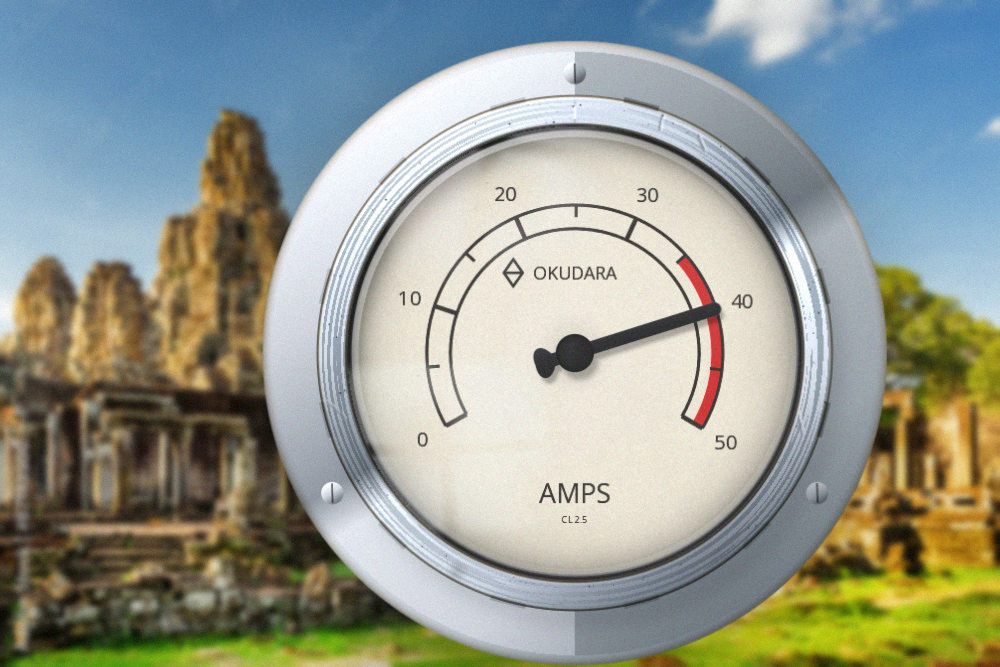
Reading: 40 A
